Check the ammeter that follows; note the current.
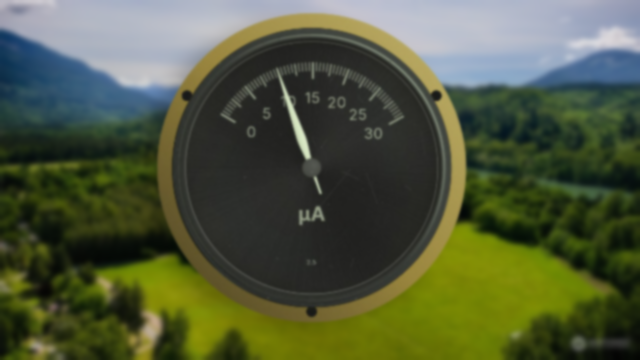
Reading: 10 µA
